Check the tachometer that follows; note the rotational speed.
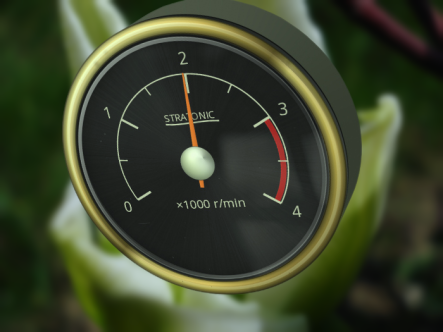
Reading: 2000 rpm
